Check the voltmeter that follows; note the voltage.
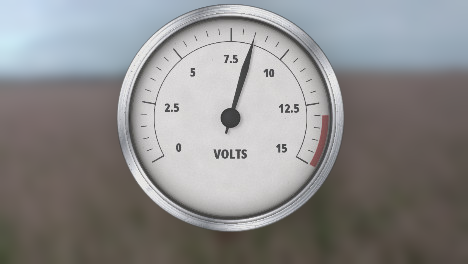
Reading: 8.5 V
